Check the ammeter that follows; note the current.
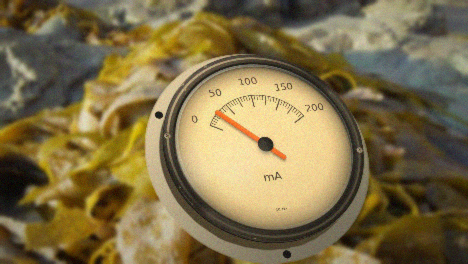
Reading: 25 mA
